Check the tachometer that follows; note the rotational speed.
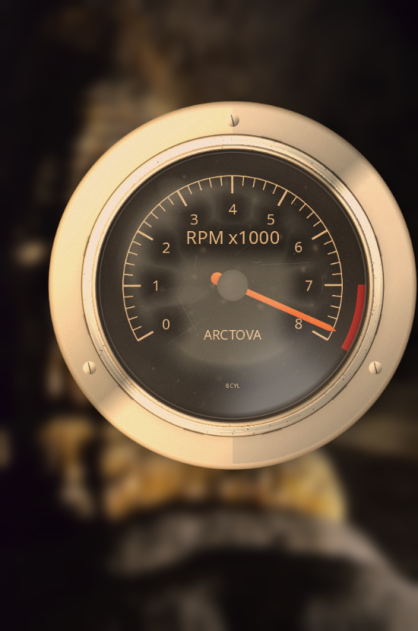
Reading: 7800 rpm
